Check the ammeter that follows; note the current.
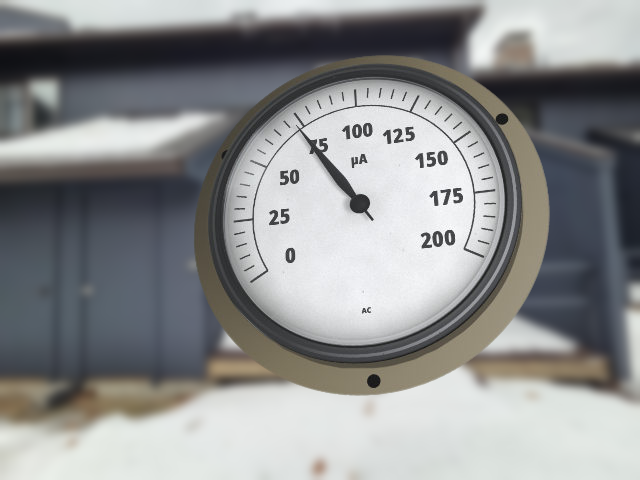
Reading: 72.5 µA
